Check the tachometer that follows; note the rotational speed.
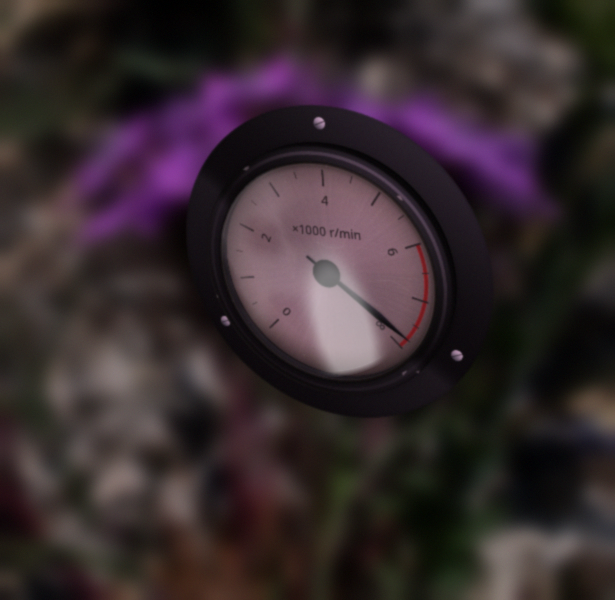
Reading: 7750 rpm
